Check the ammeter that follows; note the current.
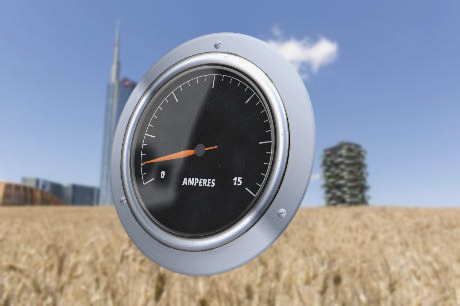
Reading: 1 A
